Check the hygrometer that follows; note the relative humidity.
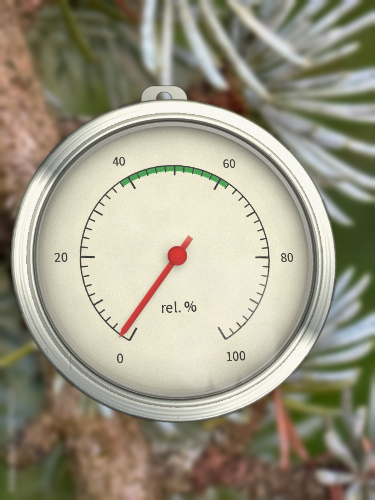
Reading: 2 %
